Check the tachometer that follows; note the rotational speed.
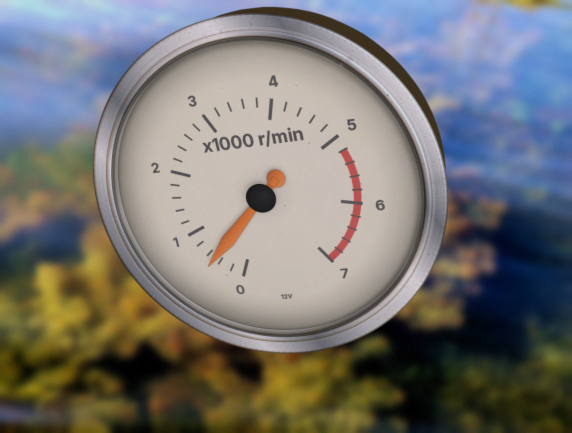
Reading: 500 rpm
